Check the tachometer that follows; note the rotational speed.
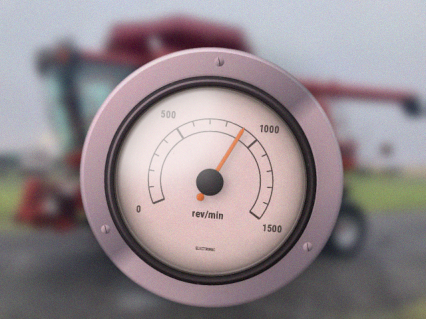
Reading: 900 rpm
